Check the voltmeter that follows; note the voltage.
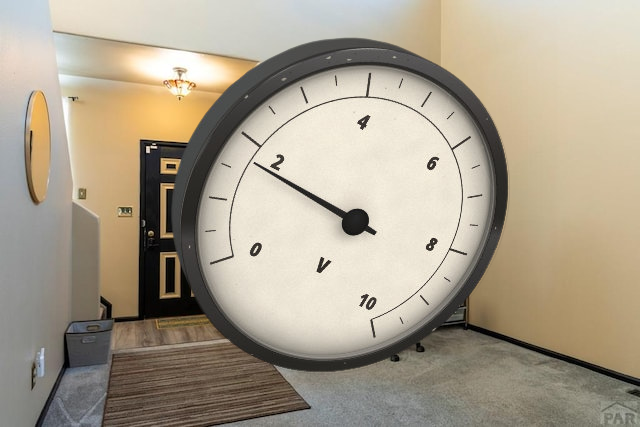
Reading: 1.75 V
